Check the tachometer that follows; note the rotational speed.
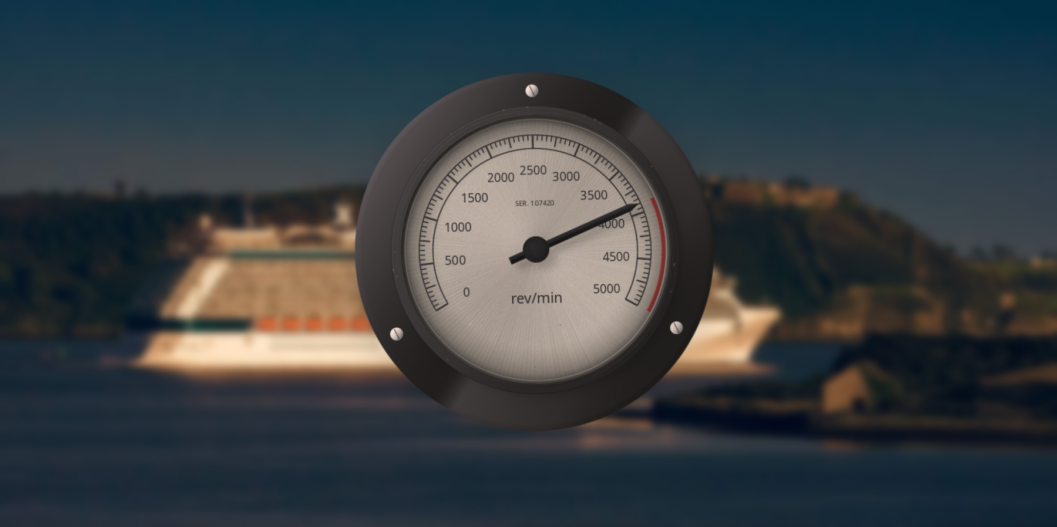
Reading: 3900 rpm
